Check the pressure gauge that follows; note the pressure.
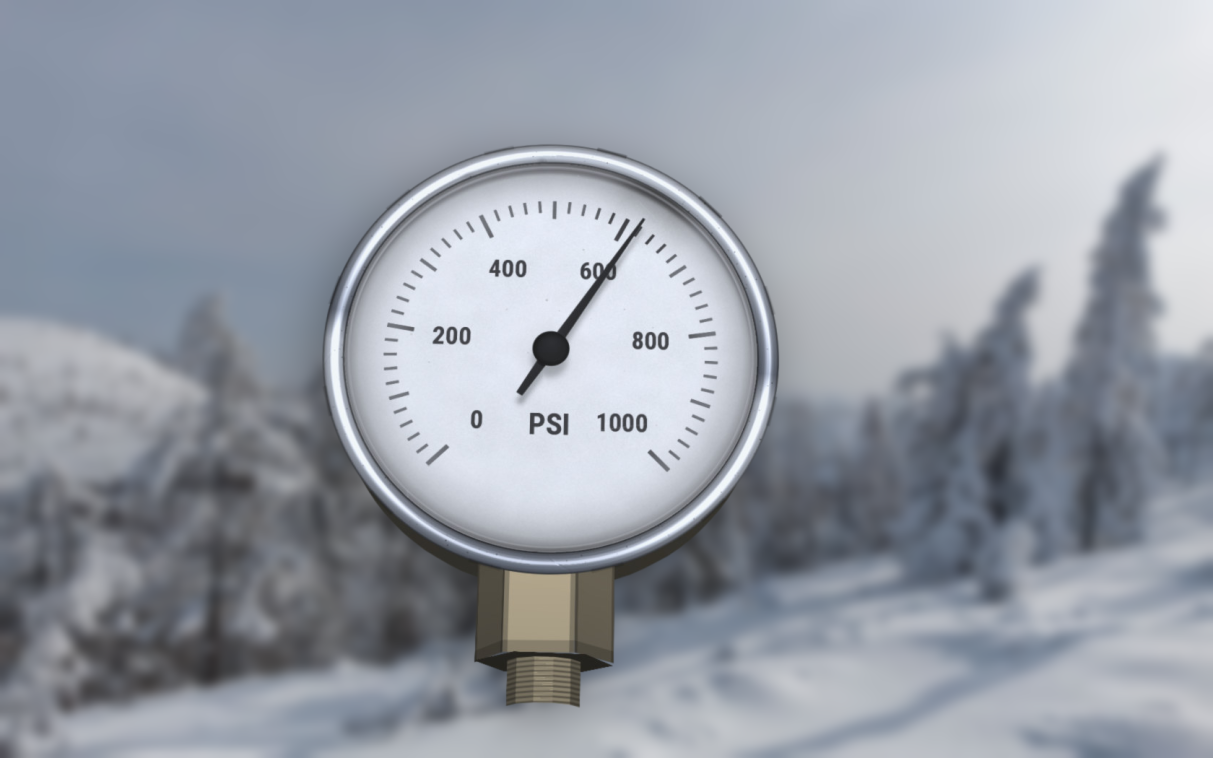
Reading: 620 psi
